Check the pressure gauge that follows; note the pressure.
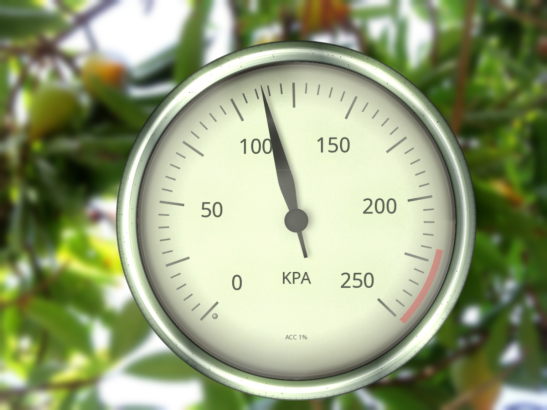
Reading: 112.5 kPa
